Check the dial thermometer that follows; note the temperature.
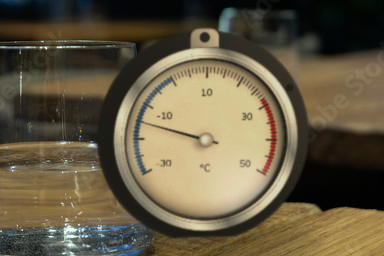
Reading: -15 °C
